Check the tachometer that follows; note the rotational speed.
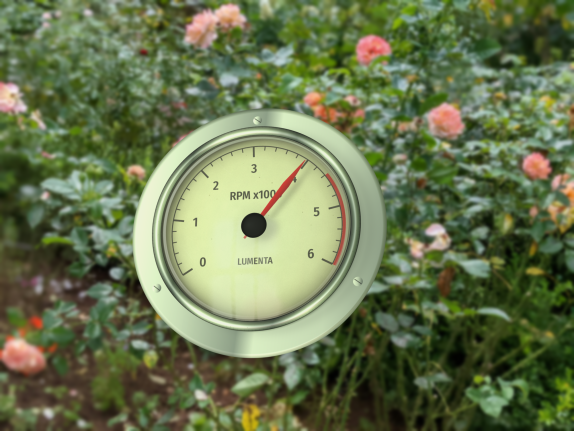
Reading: 4000 rpm
